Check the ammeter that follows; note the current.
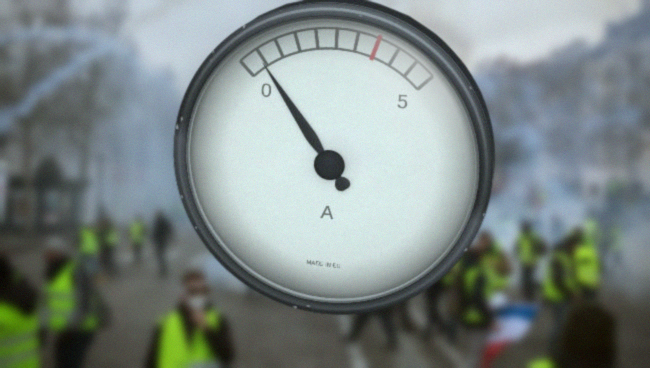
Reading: 0.5 A
